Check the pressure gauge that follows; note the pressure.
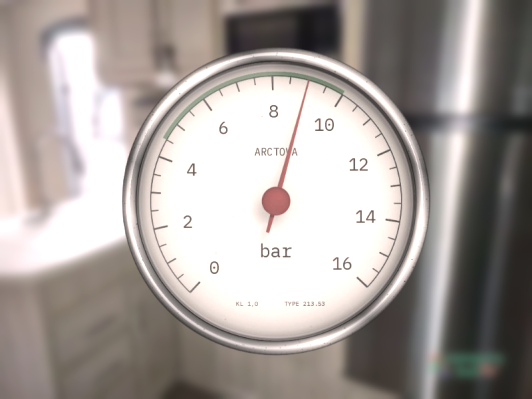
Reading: 9 bar
